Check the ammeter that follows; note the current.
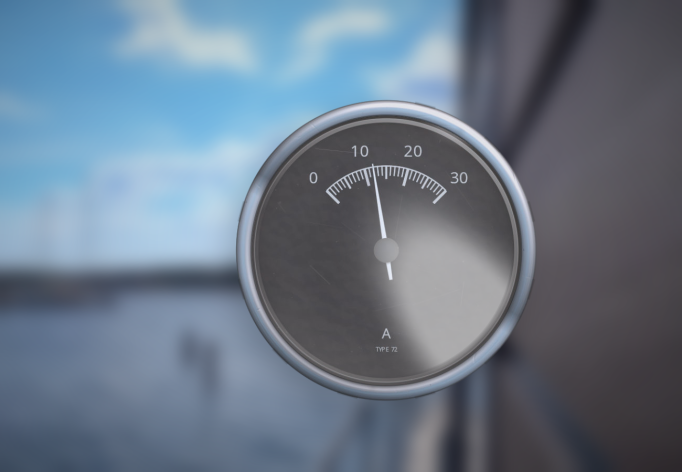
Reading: 12 A
